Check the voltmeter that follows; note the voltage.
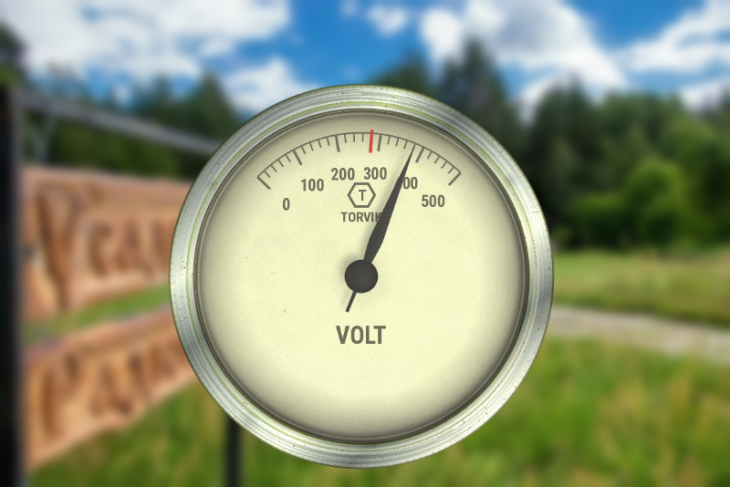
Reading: 380 V
